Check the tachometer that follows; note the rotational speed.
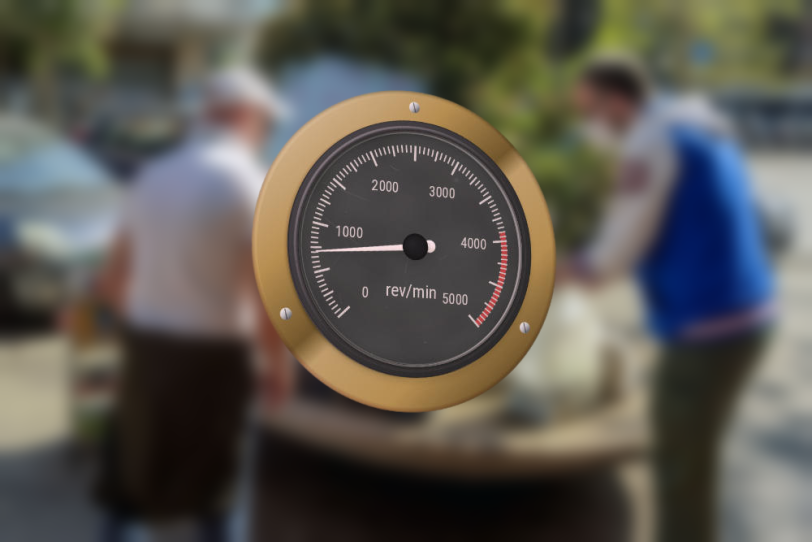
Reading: 700 rpm
